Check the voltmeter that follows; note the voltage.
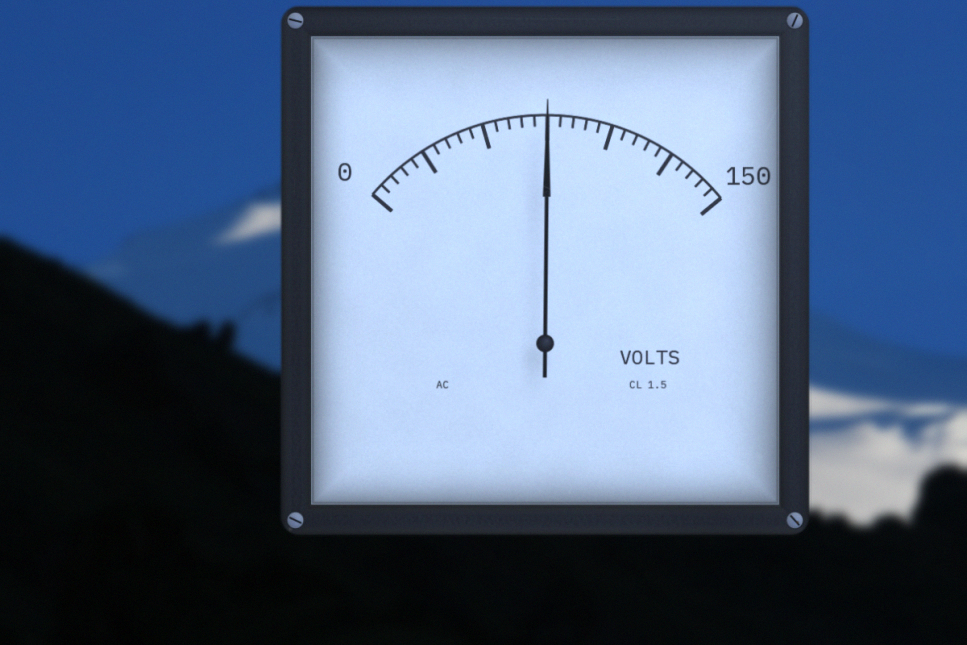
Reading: 75 V
